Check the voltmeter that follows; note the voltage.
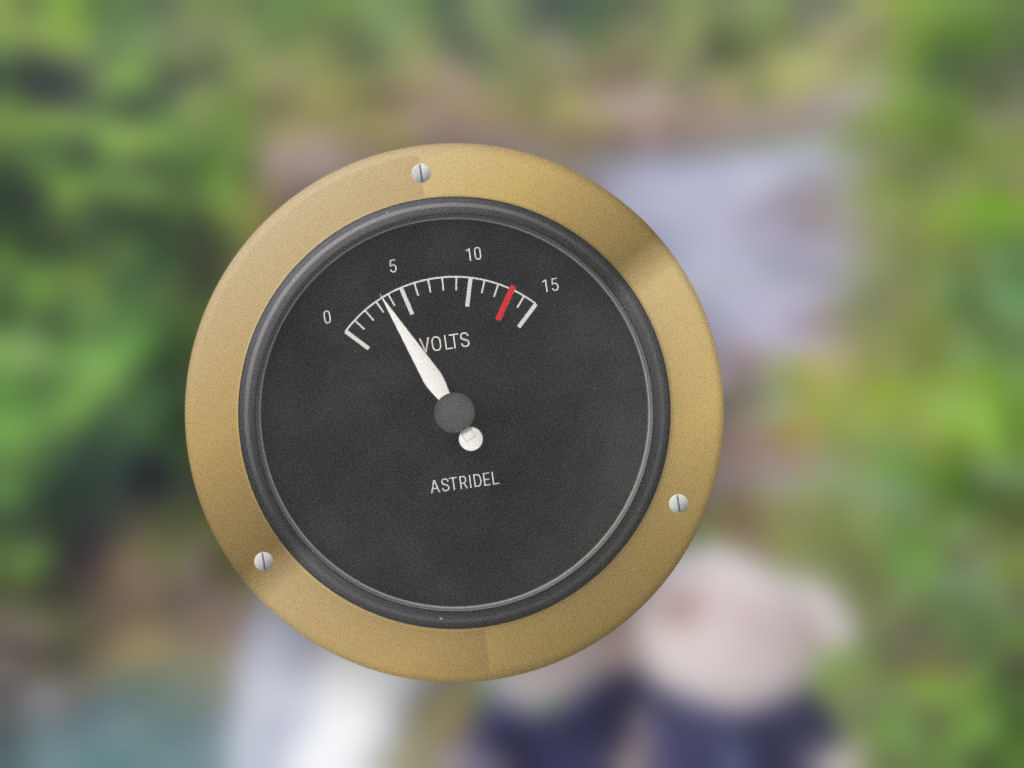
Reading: 3.5 V
